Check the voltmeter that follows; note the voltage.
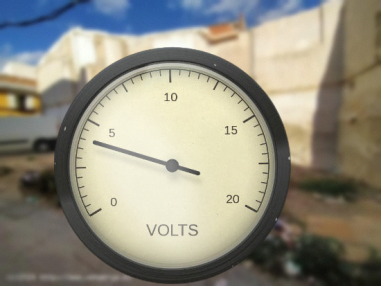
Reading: 4 V
